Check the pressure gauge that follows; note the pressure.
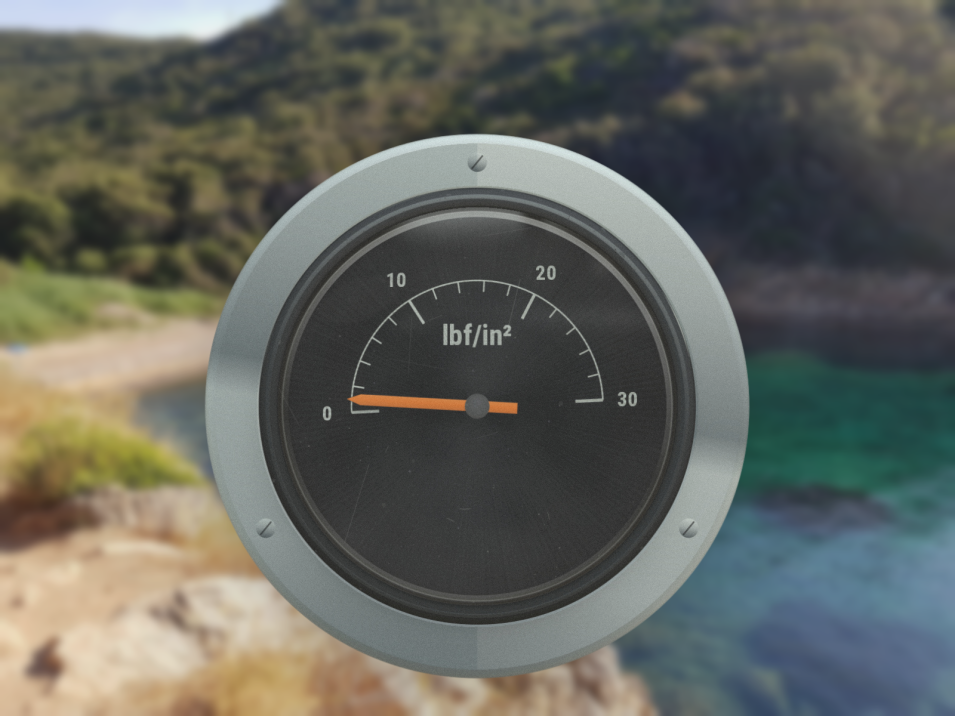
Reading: 1 psi
